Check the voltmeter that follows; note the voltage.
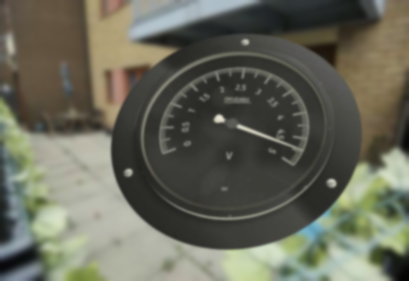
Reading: 4.75 V
